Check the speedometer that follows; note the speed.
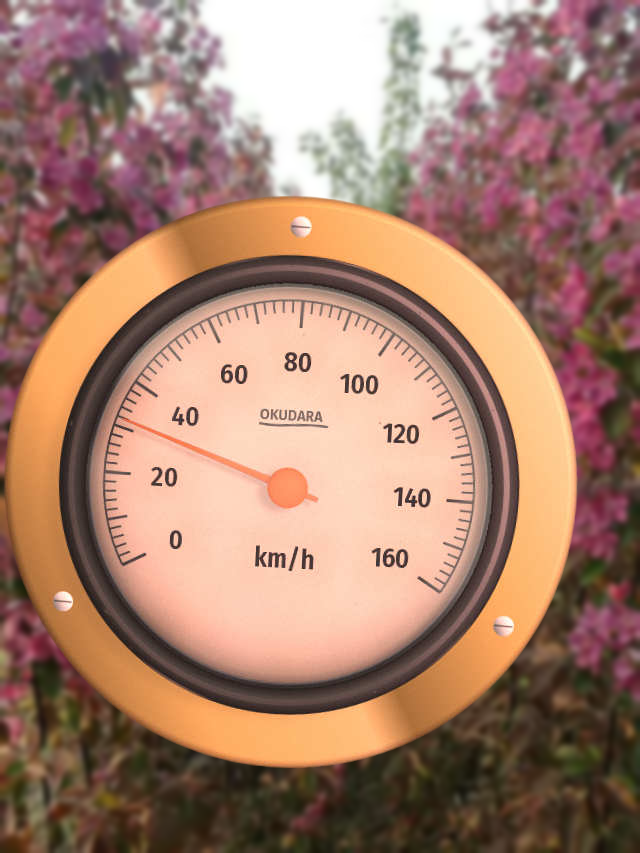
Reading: 32 km/h
